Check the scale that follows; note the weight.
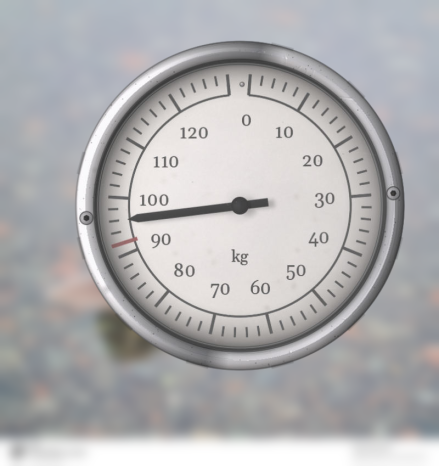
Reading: 96 kg
